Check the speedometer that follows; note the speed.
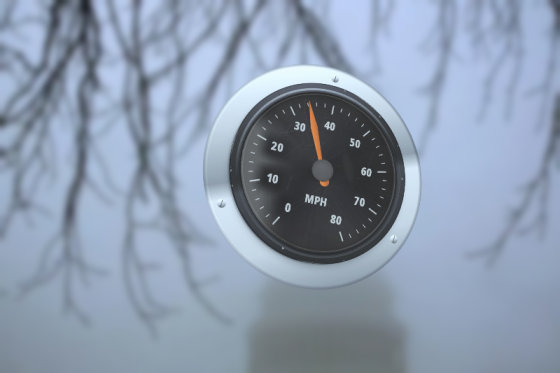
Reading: 34 mph
